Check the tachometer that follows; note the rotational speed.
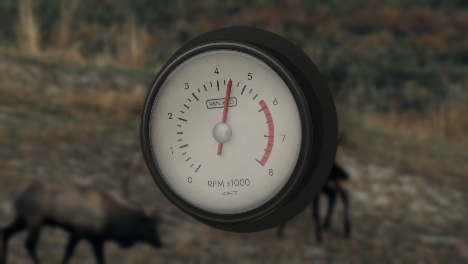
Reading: 4500 rpm
